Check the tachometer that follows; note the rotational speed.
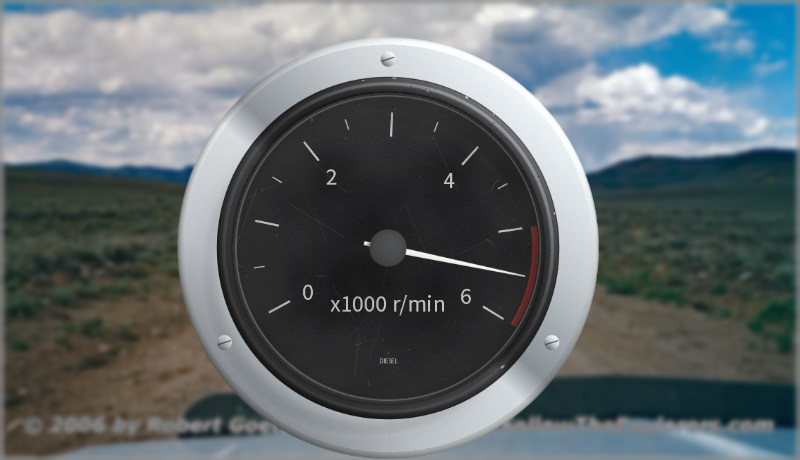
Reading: 5500 rpm
